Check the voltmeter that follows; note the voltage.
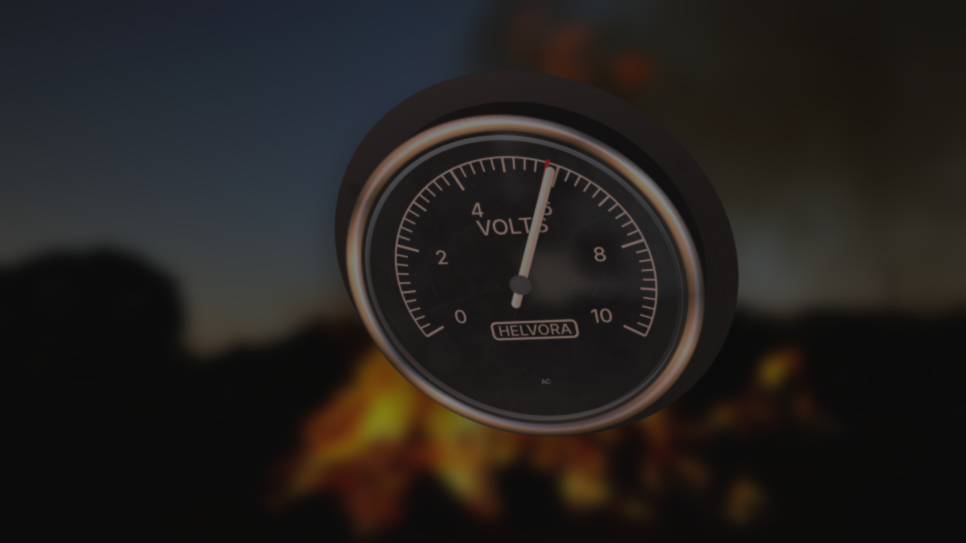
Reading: 5.9 V
